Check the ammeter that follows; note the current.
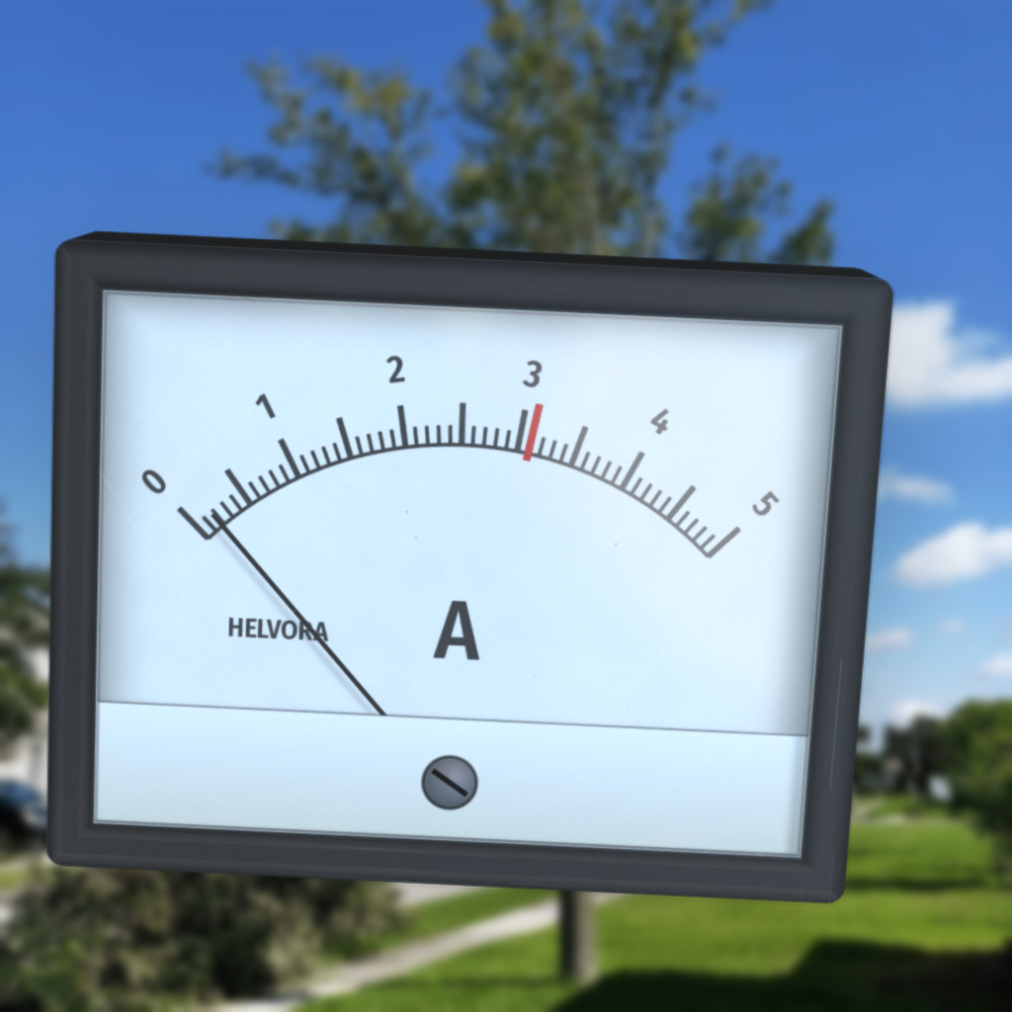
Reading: 0.2 A
